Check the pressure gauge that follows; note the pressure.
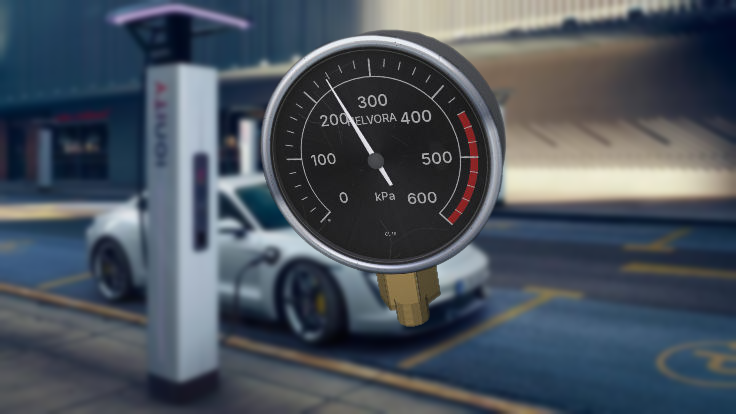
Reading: 240 kPa
